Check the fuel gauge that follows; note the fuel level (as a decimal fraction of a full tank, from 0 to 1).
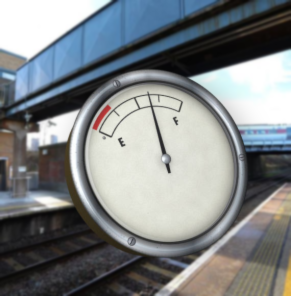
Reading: 0.625
